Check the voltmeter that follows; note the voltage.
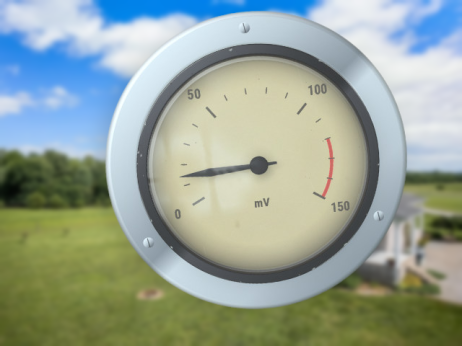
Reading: 15 mV
